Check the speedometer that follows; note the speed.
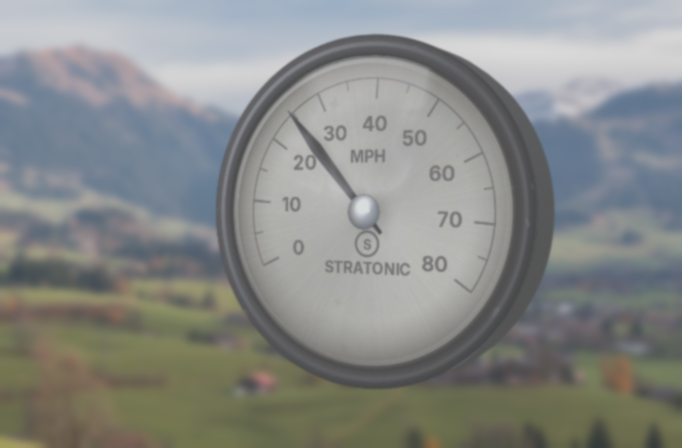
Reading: 25 mph
